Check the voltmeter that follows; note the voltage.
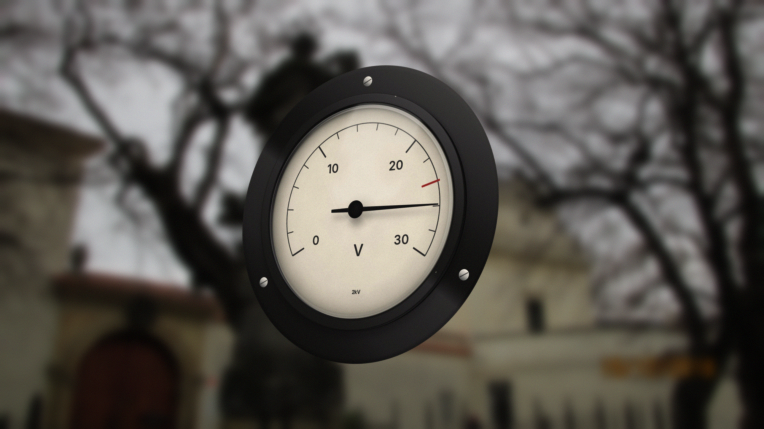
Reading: 26 V
